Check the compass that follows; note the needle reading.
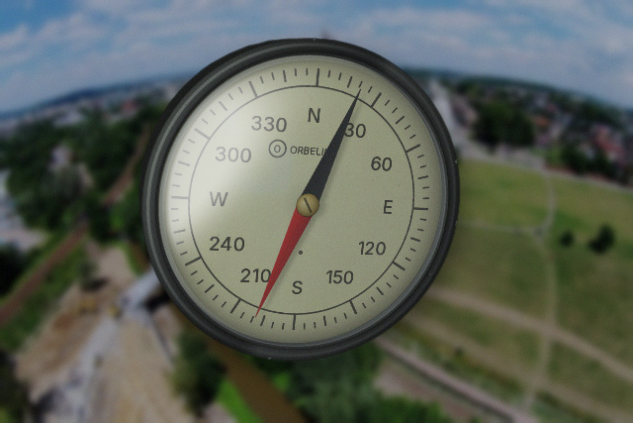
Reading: 200 °
